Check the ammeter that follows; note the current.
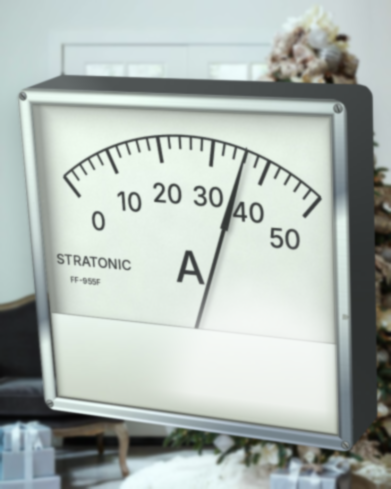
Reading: 36 A
